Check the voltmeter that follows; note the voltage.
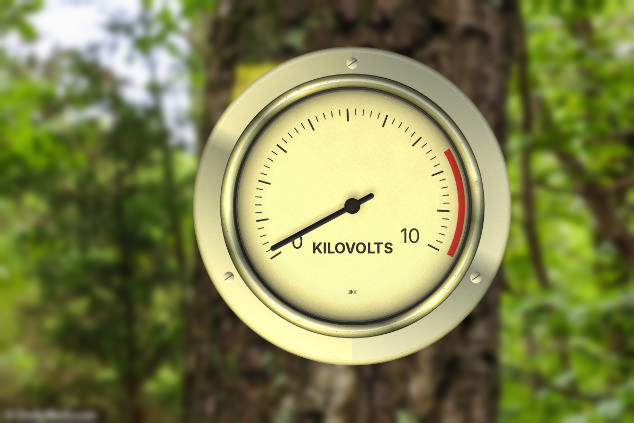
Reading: 0.2 kV
